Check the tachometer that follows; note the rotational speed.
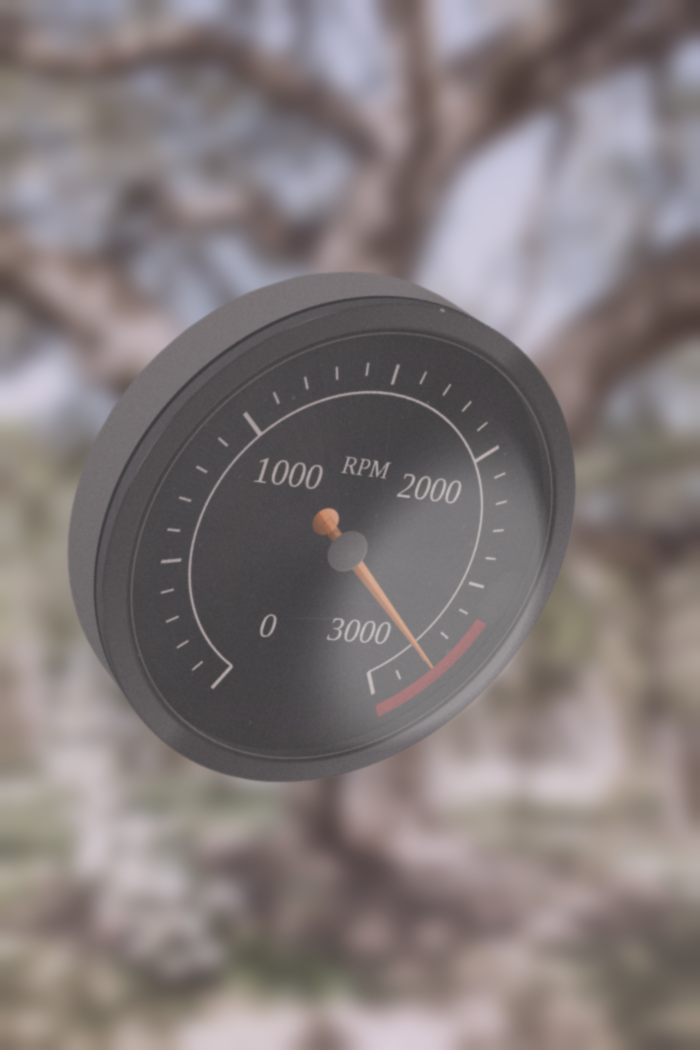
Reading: 2800 rpm
